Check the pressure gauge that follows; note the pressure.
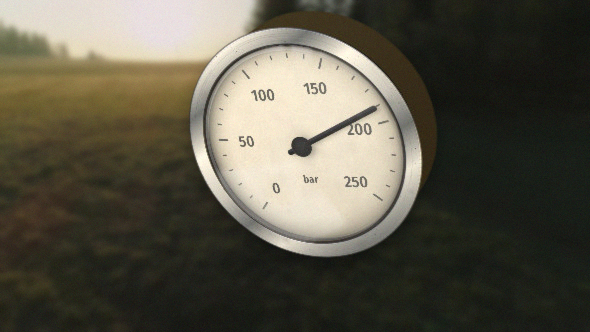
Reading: 190 bar
